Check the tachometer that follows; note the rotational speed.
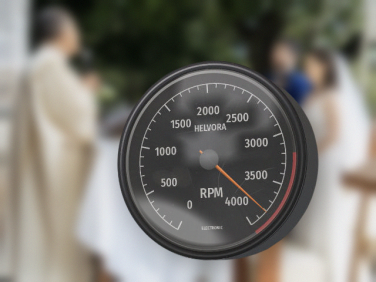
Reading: 3800 rpm
